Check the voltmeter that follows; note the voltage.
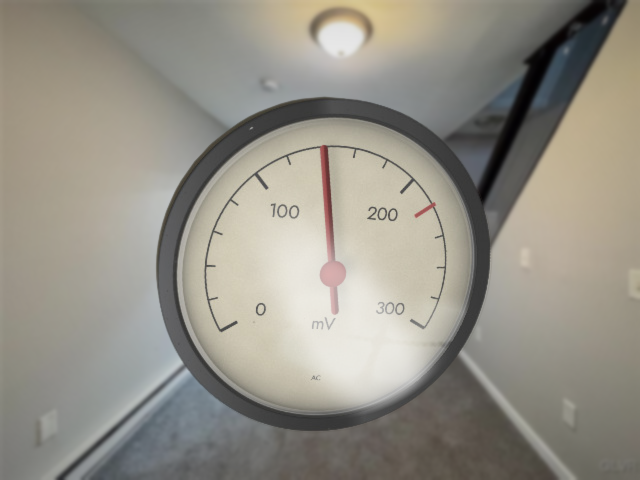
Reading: 140 mV
